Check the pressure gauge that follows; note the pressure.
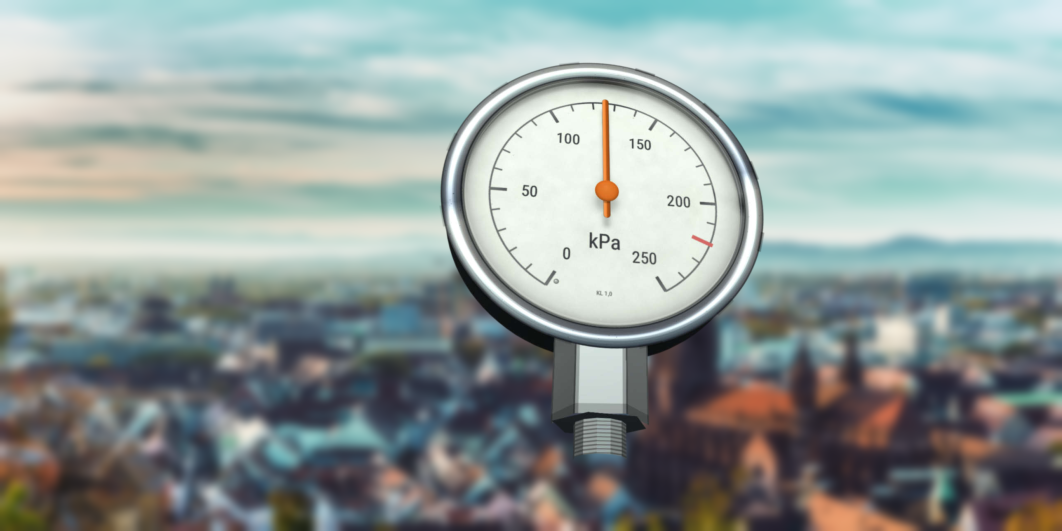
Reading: 125 kPa
